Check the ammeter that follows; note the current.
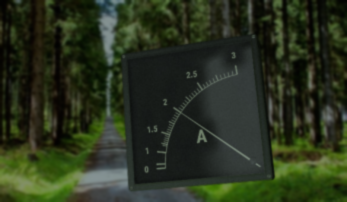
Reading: 2 A
